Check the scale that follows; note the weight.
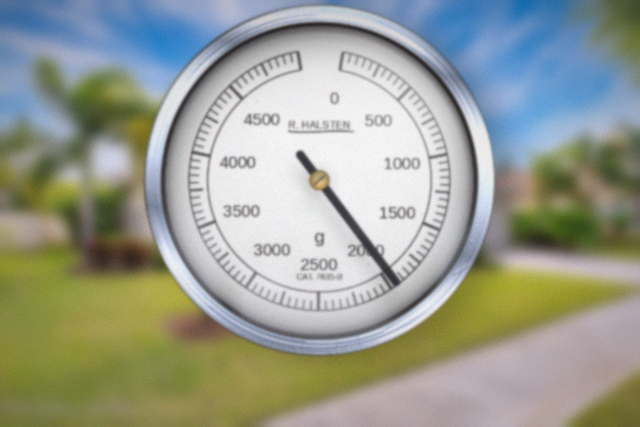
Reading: 1950 g
